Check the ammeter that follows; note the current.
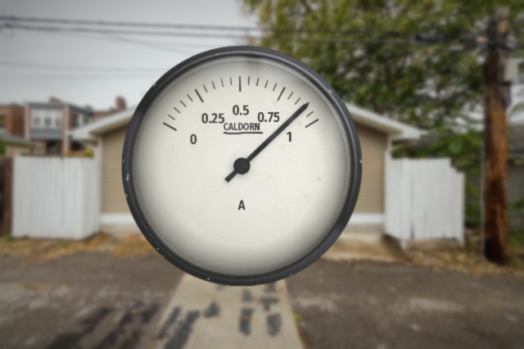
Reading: 0.9 A
